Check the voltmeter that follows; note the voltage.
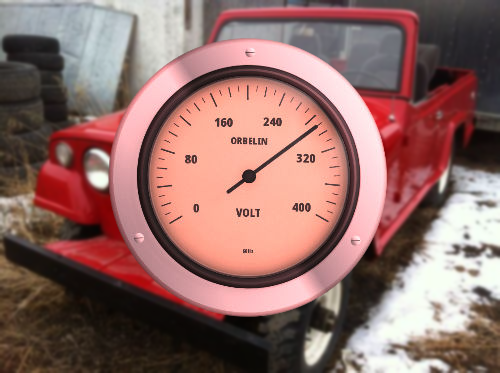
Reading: 290 V
